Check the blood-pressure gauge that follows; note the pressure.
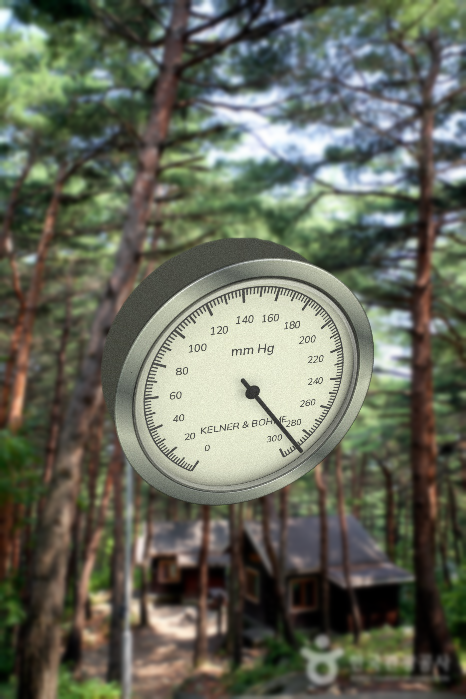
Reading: 290 mmHg
